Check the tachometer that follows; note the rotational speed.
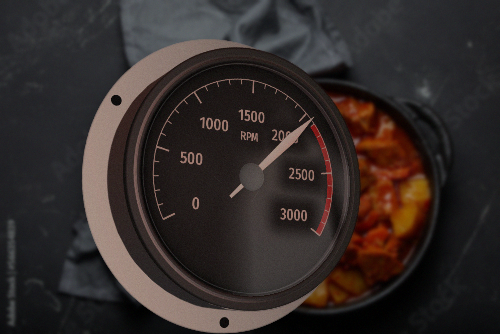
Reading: 2050 rpm
